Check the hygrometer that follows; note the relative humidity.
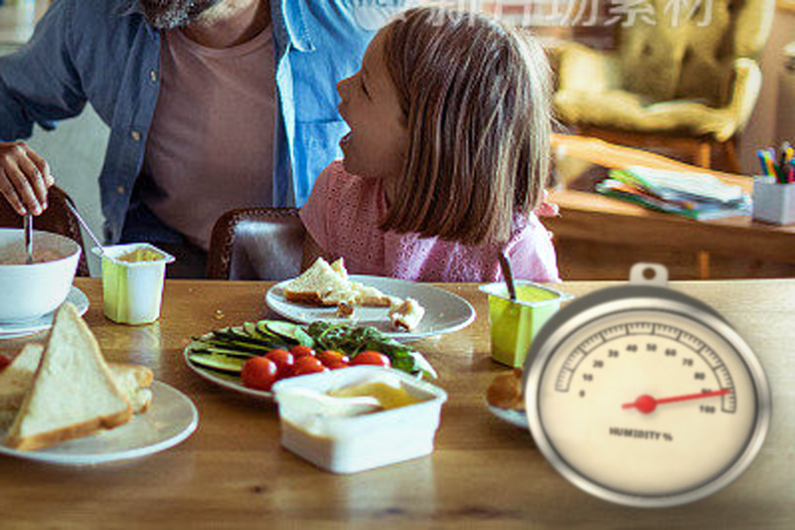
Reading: 90 %
